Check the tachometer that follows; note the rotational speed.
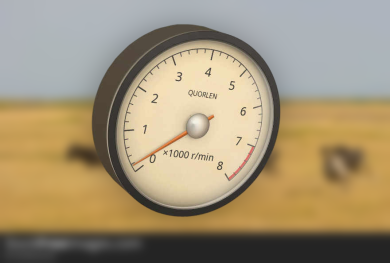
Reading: 200 rpm
